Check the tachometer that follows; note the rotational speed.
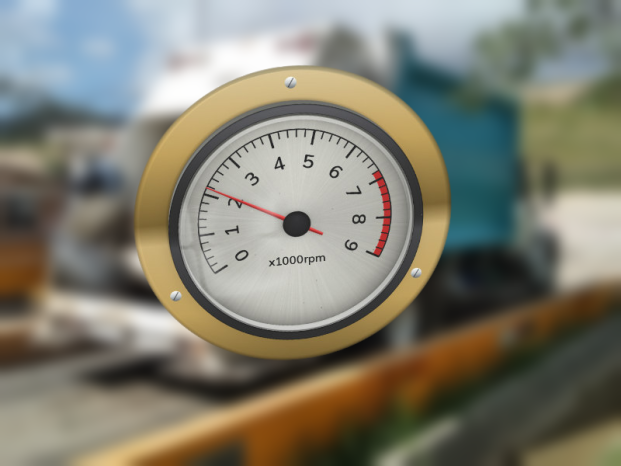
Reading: 2200 rpm
